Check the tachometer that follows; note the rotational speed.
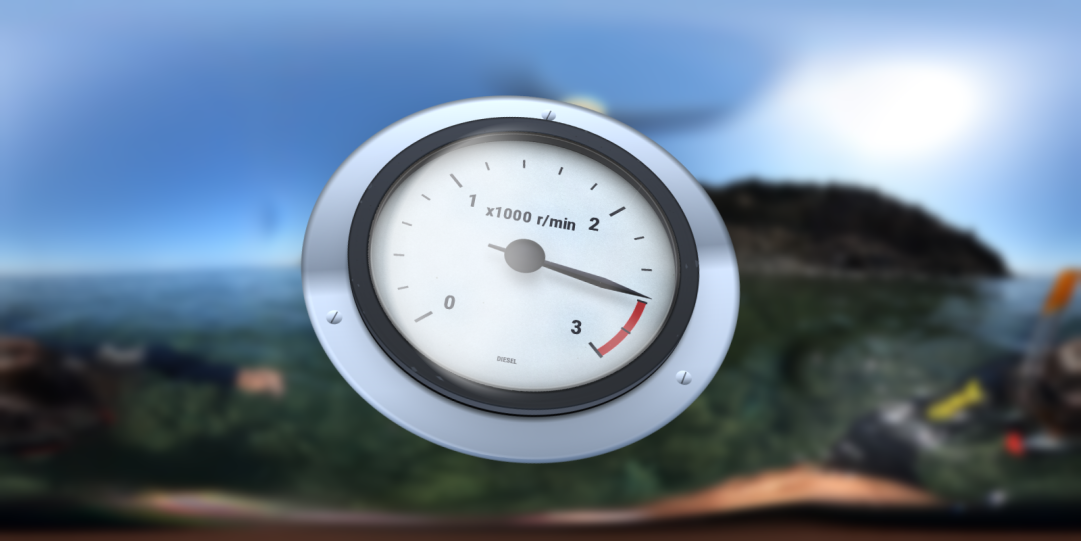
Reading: 2600 rpm
